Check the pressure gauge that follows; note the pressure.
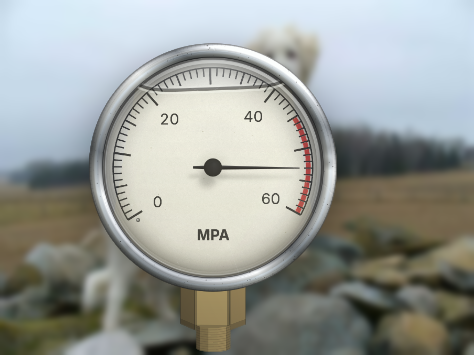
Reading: 53 MPa
